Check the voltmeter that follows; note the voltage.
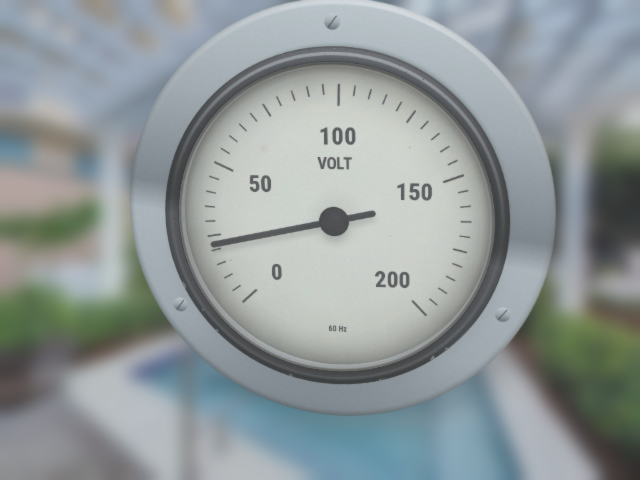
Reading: 22.5 V
